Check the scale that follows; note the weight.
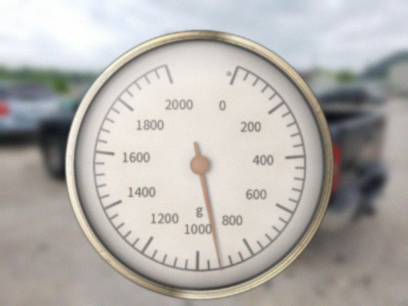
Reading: 920 g
